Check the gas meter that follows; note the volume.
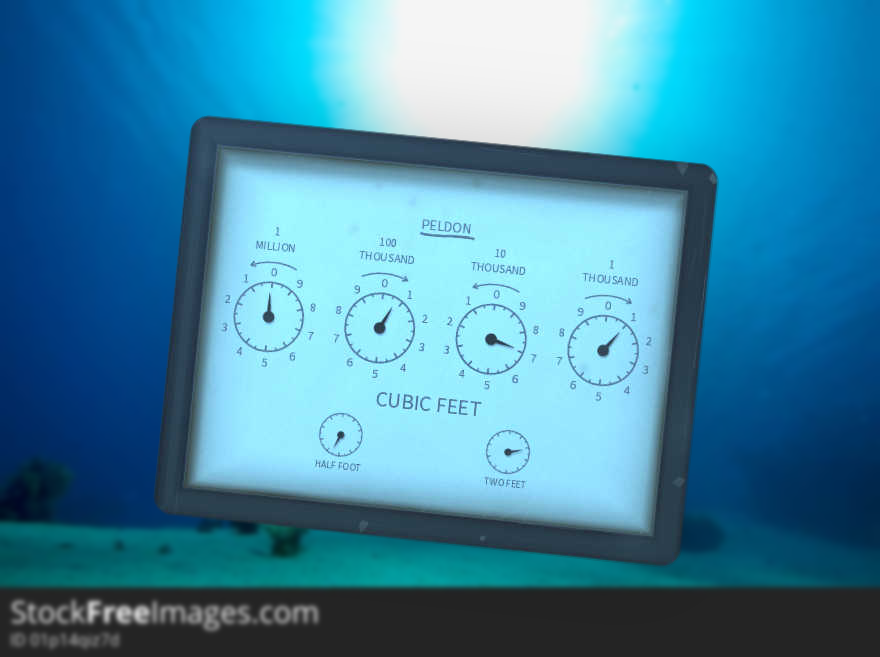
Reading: 7100 ft³
